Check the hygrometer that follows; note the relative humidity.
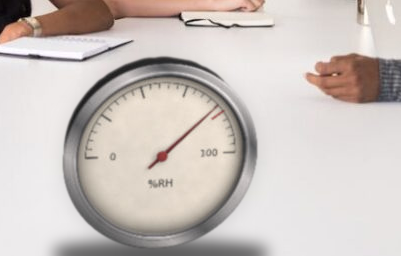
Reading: 76 %
